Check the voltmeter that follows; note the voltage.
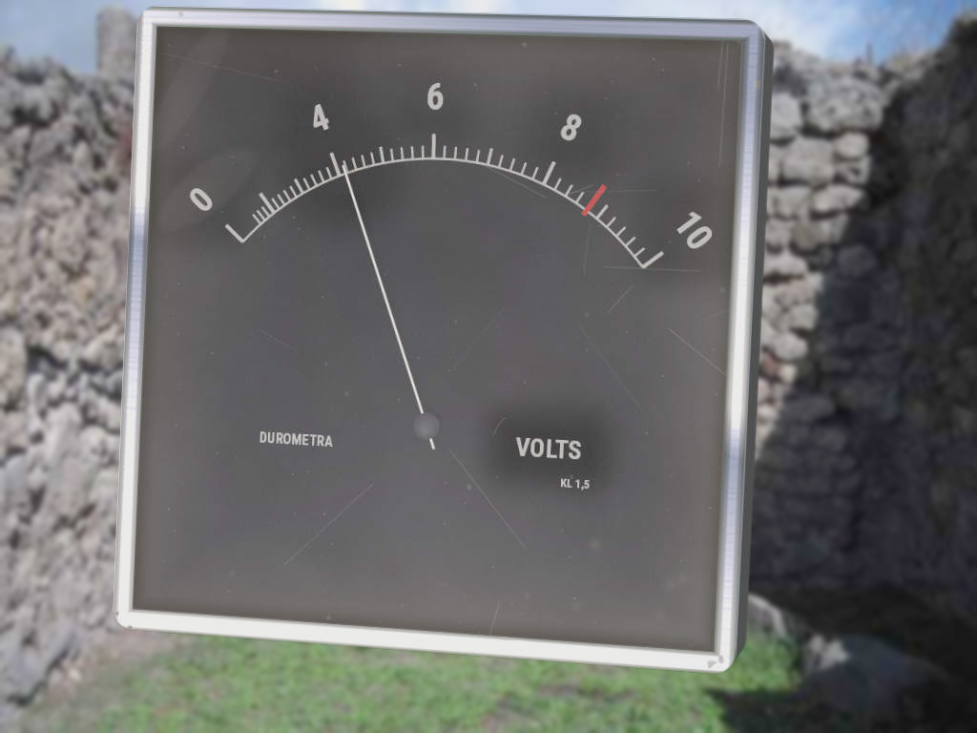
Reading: 4.2 V
